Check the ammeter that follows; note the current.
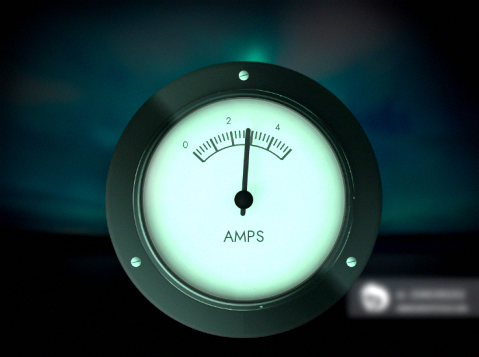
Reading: 2.8 A
